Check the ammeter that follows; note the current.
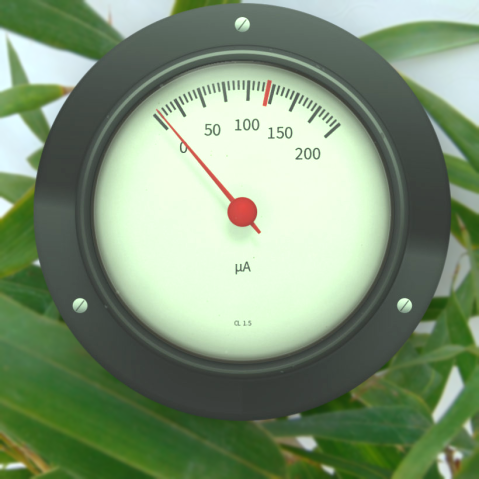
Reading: 5 µA
